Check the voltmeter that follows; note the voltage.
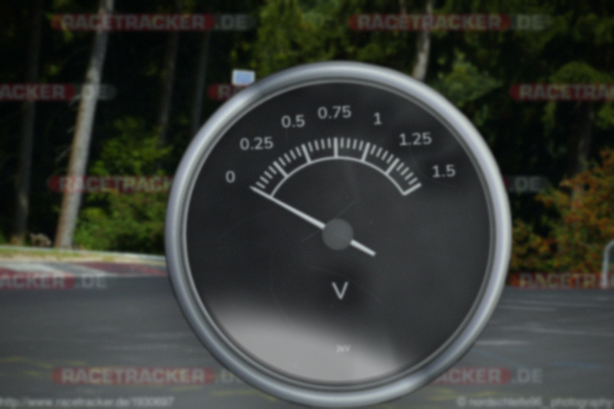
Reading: 0 V
